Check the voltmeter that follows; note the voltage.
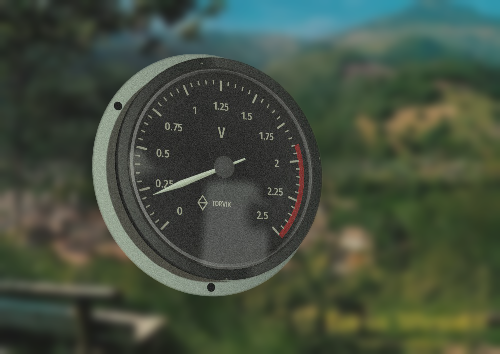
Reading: 0.2 V
